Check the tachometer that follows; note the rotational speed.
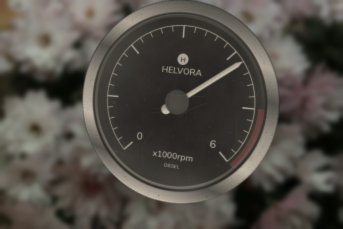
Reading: 4200 rpm
